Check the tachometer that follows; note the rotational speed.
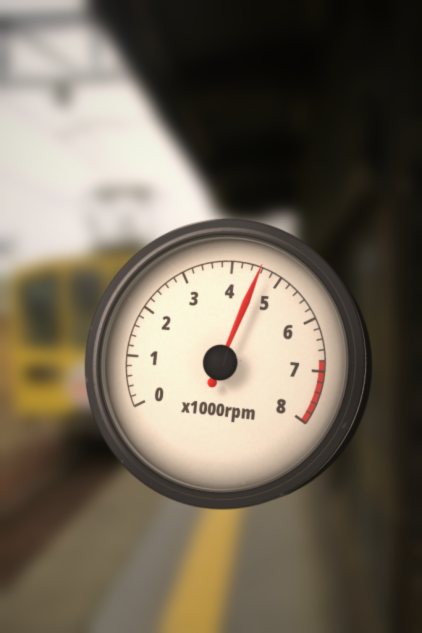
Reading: 4600 rpm
